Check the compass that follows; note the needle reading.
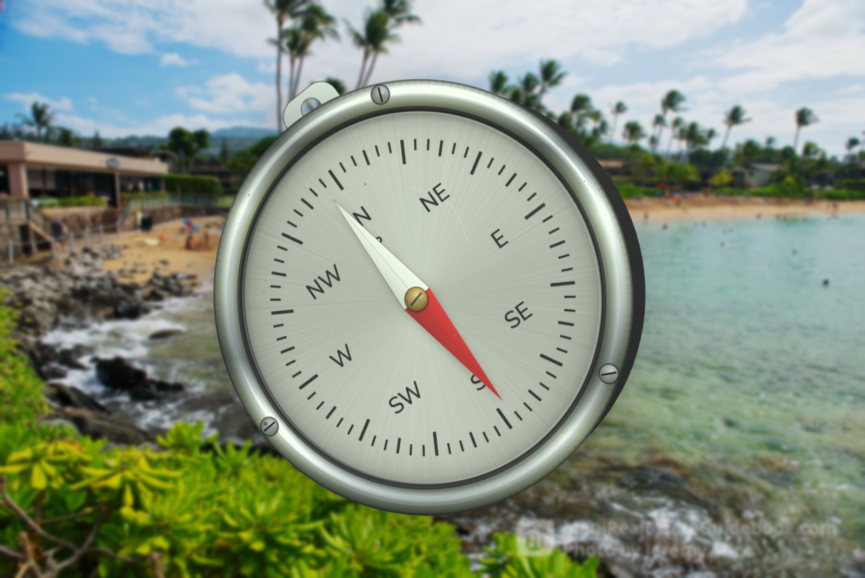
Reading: 175 °
